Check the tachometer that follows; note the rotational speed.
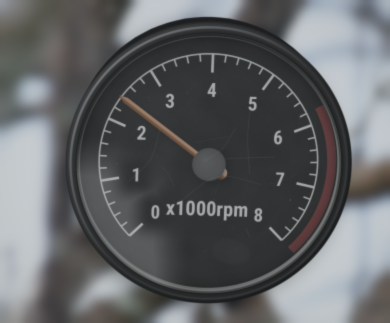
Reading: 2400 rpm
